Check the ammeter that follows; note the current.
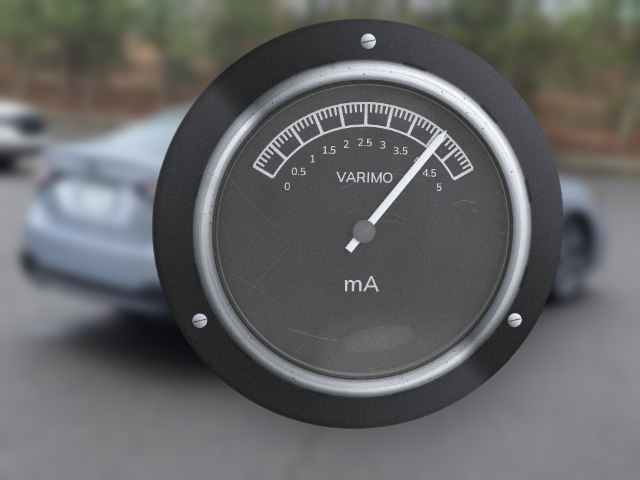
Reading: 4.1 mA
